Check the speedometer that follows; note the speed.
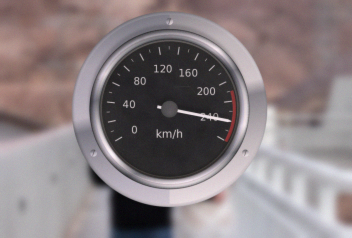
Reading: 240 km/h
